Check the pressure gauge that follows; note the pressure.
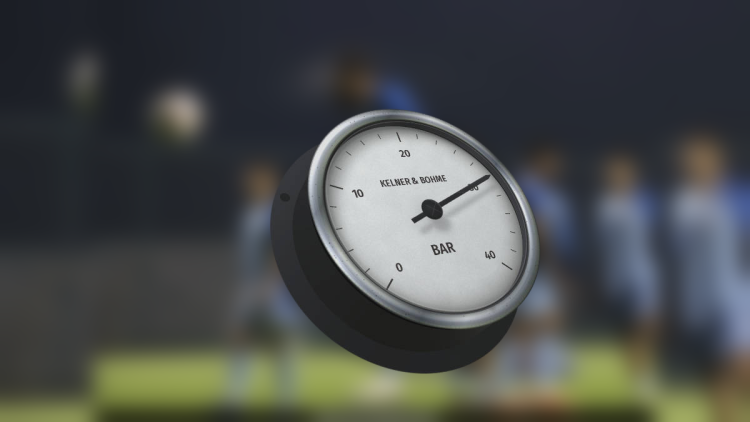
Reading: 30 bar
